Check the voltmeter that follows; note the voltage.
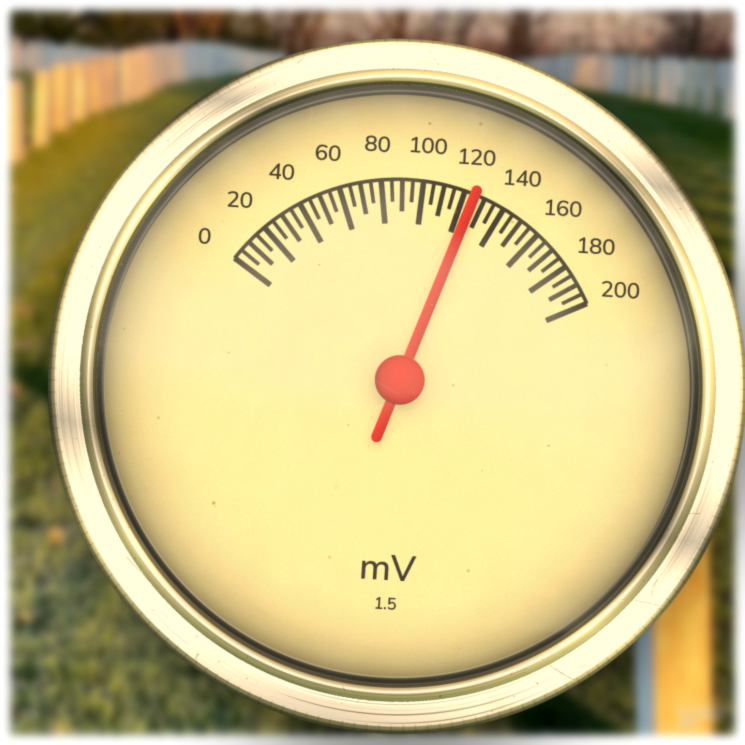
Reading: 125 mV
